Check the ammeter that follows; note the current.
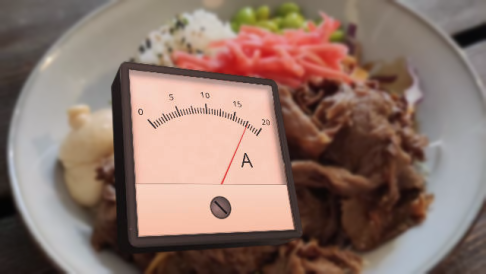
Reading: 17.5 A
